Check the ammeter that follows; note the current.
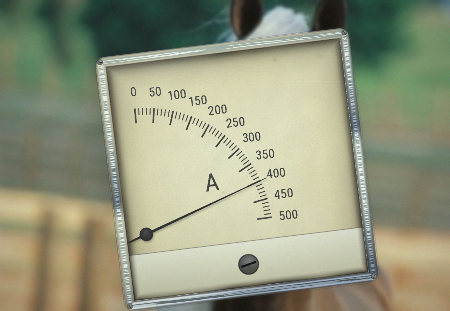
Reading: 400 A
